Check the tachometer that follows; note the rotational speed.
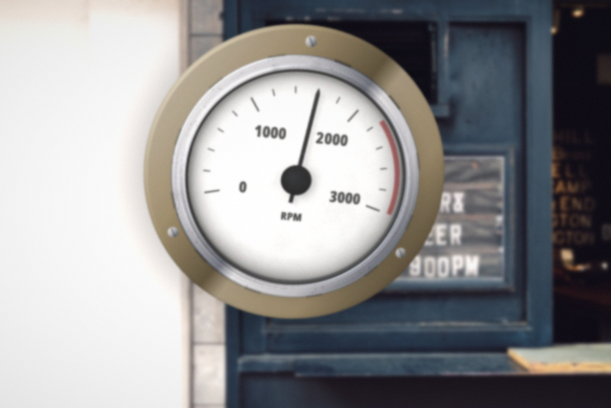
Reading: 1600 rpm
